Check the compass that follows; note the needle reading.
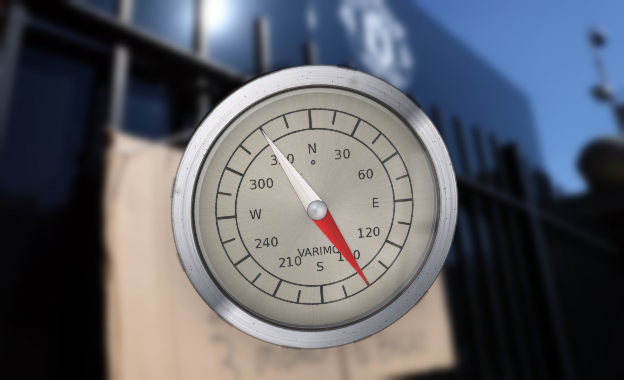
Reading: 150 °
